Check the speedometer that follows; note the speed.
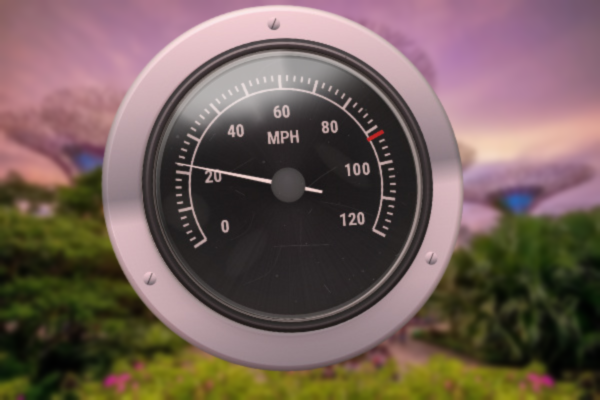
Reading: 22 mph
